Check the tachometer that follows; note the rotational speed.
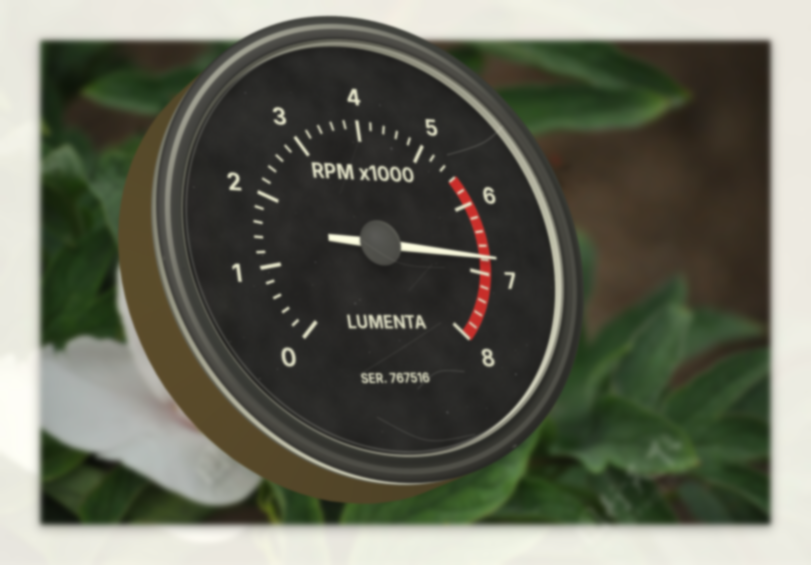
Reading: 6800 rpm
